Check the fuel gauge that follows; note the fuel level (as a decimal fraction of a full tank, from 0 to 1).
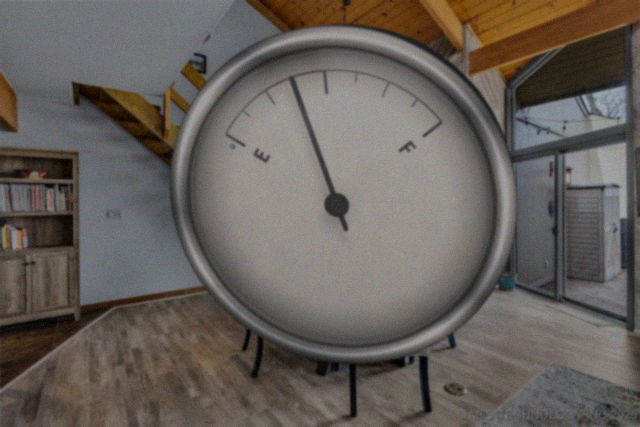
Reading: 0.375
